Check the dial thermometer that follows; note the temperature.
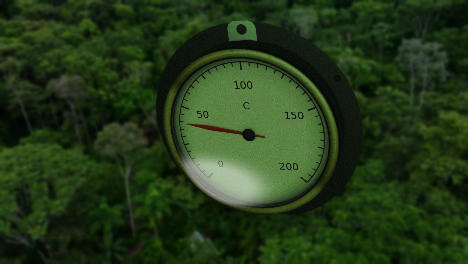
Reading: 40 °C
